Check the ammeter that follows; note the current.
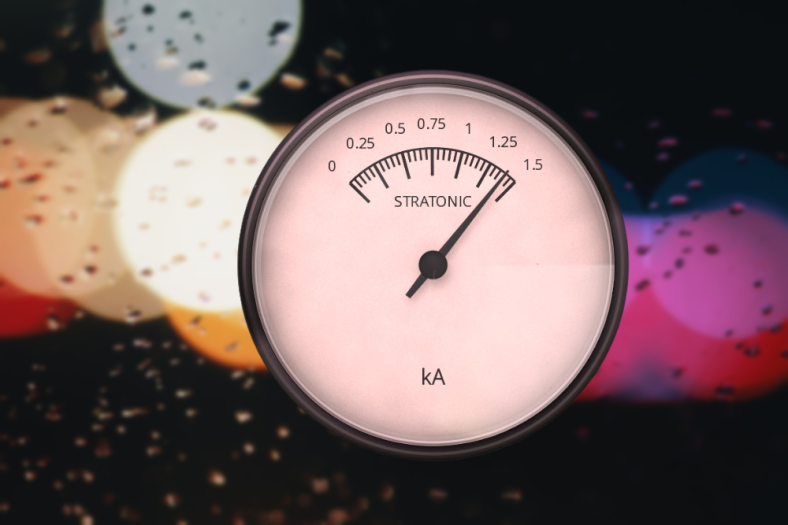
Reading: 1.4 kA
